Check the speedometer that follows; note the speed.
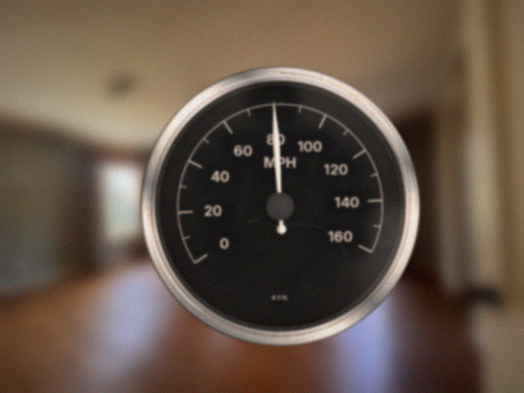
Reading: 80 mph
